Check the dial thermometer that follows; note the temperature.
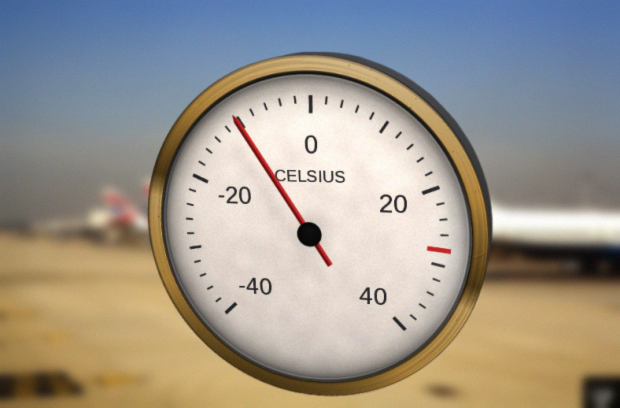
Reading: -10 °C
